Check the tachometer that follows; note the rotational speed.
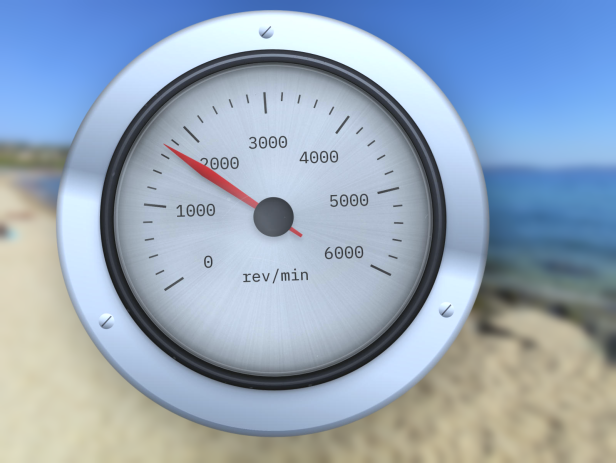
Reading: 1700 rpm
